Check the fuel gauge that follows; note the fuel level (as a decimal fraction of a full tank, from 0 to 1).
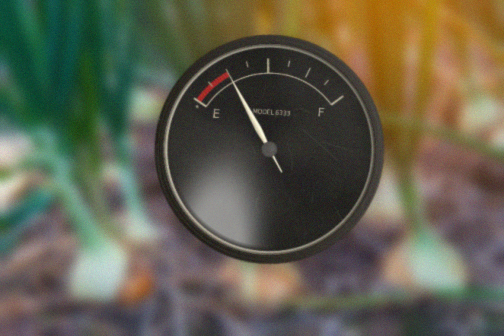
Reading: 0.25
